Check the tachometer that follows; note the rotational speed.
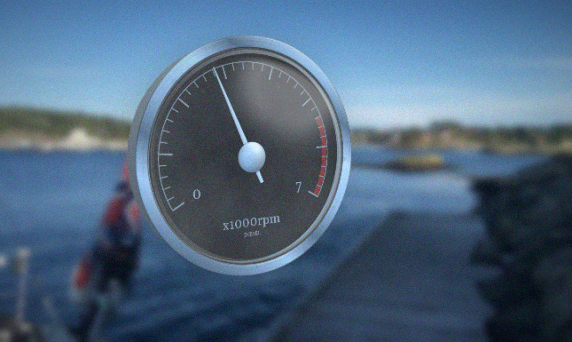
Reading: 2800 rpm
